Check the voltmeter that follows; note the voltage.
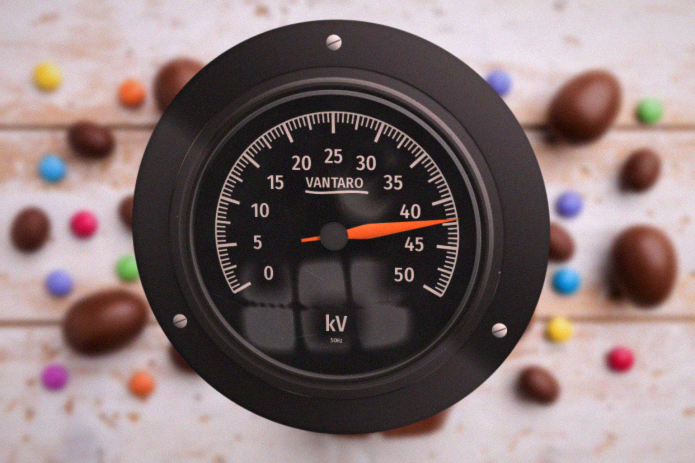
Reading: 42 kV
